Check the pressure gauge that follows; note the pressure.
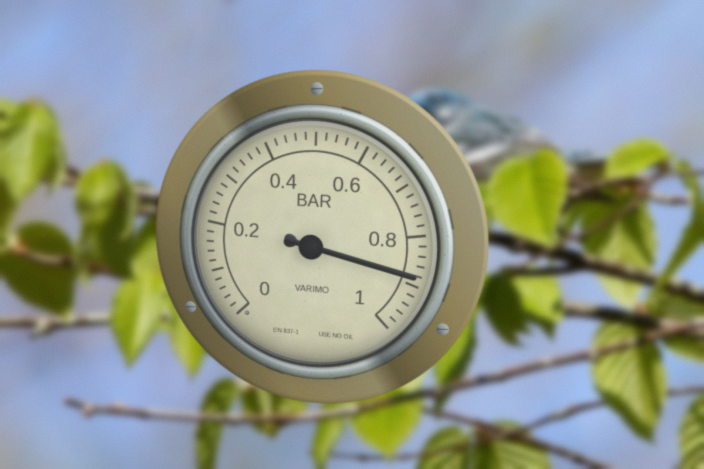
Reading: 0.88 bar
